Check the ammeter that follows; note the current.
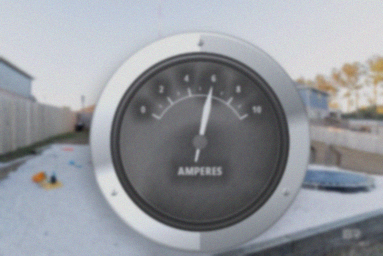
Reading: 6 A
